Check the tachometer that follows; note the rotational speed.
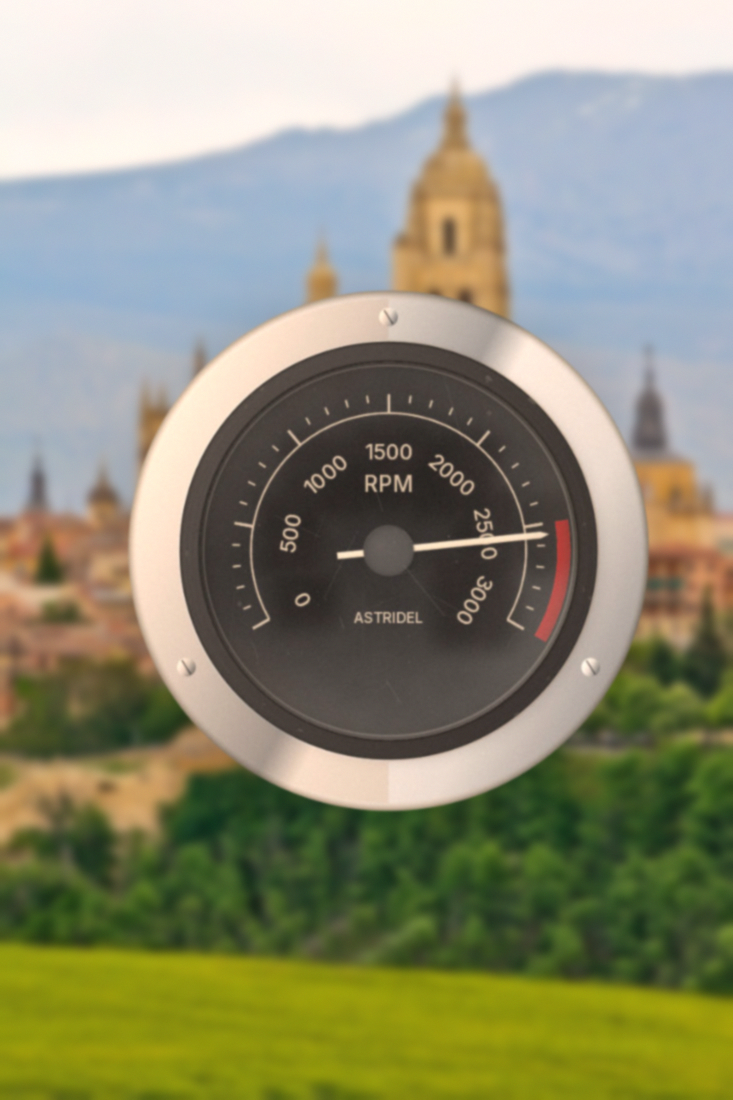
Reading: 2550 rpm
